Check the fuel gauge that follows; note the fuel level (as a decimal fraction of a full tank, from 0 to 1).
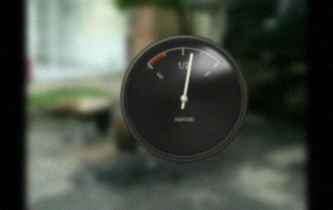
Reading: 0.625
